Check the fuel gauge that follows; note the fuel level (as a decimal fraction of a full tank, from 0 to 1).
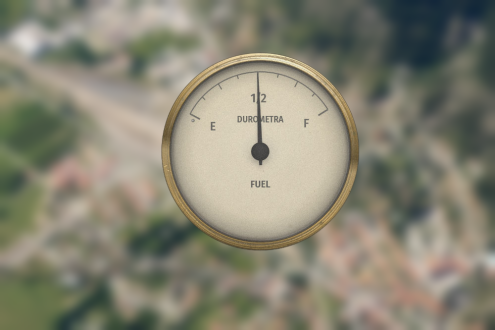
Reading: 0.5
